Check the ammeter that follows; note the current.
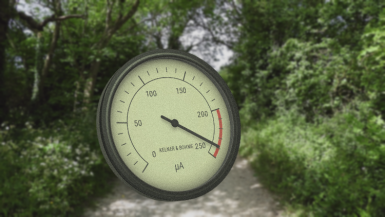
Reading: 240 µA
